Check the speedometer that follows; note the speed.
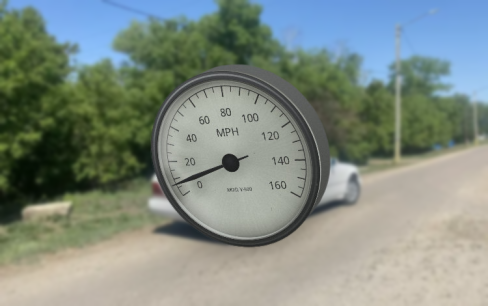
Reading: 7.5 mph
